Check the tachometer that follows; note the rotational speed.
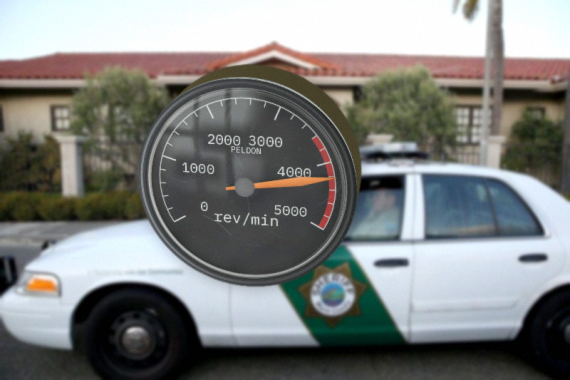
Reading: 4200 rpm
